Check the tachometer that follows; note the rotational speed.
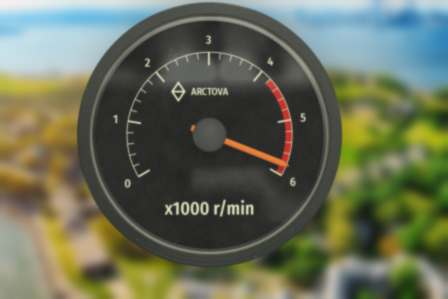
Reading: 5800 rpm
